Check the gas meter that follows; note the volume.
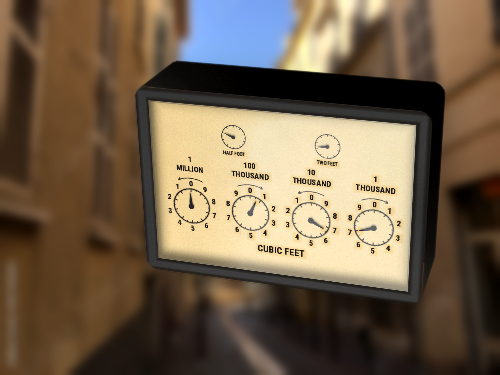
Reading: 6700 ft³
